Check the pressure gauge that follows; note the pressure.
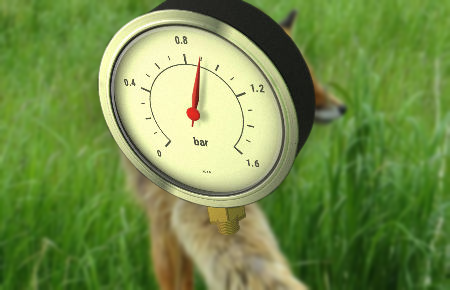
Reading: 0.9 bar
